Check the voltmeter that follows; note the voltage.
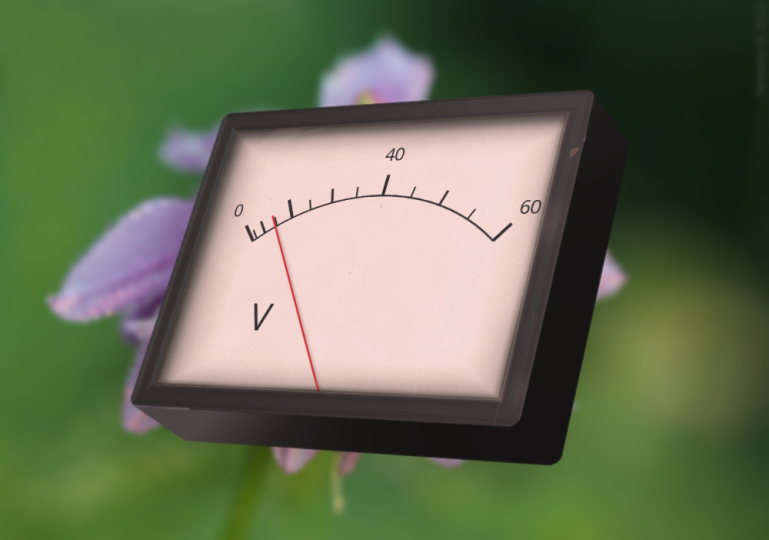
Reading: 15 V
